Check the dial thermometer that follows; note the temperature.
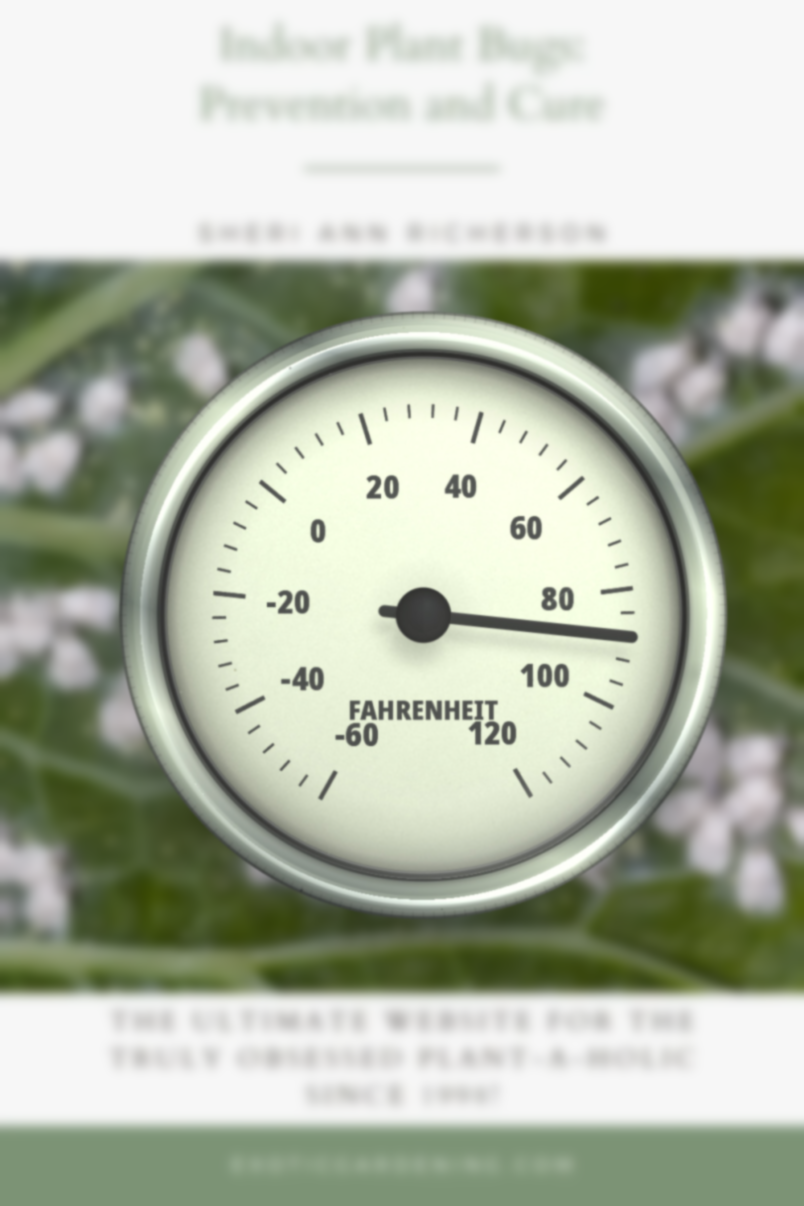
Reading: 88 °F
